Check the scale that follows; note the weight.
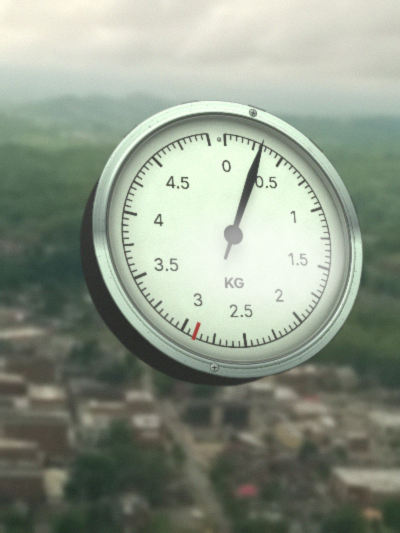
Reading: 0.3 kg
